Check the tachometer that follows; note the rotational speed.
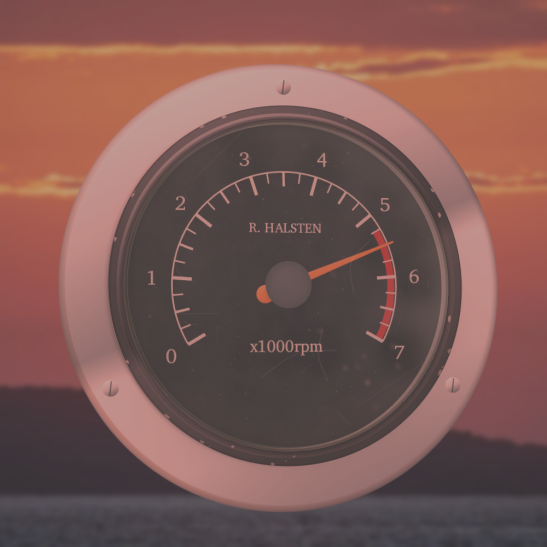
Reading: 5500 rpm
